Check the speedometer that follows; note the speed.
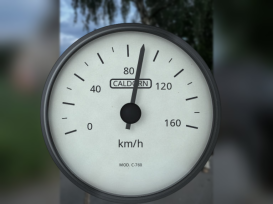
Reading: 90 km/h
